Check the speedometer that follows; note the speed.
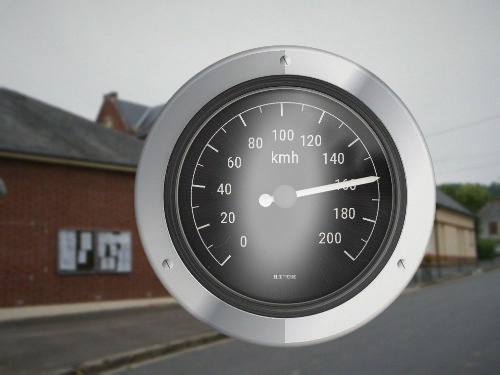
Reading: 160 km/h
